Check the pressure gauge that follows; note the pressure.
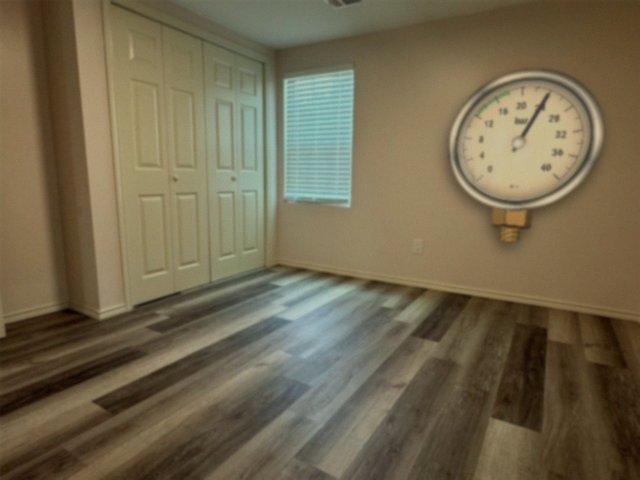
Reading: 24 bar
